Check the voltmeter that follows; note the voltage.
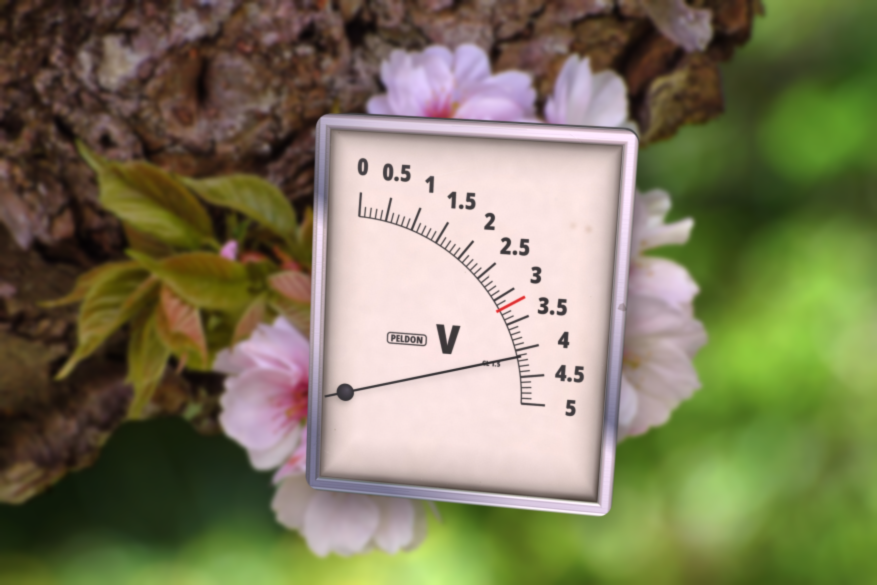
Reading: 4.1 V
